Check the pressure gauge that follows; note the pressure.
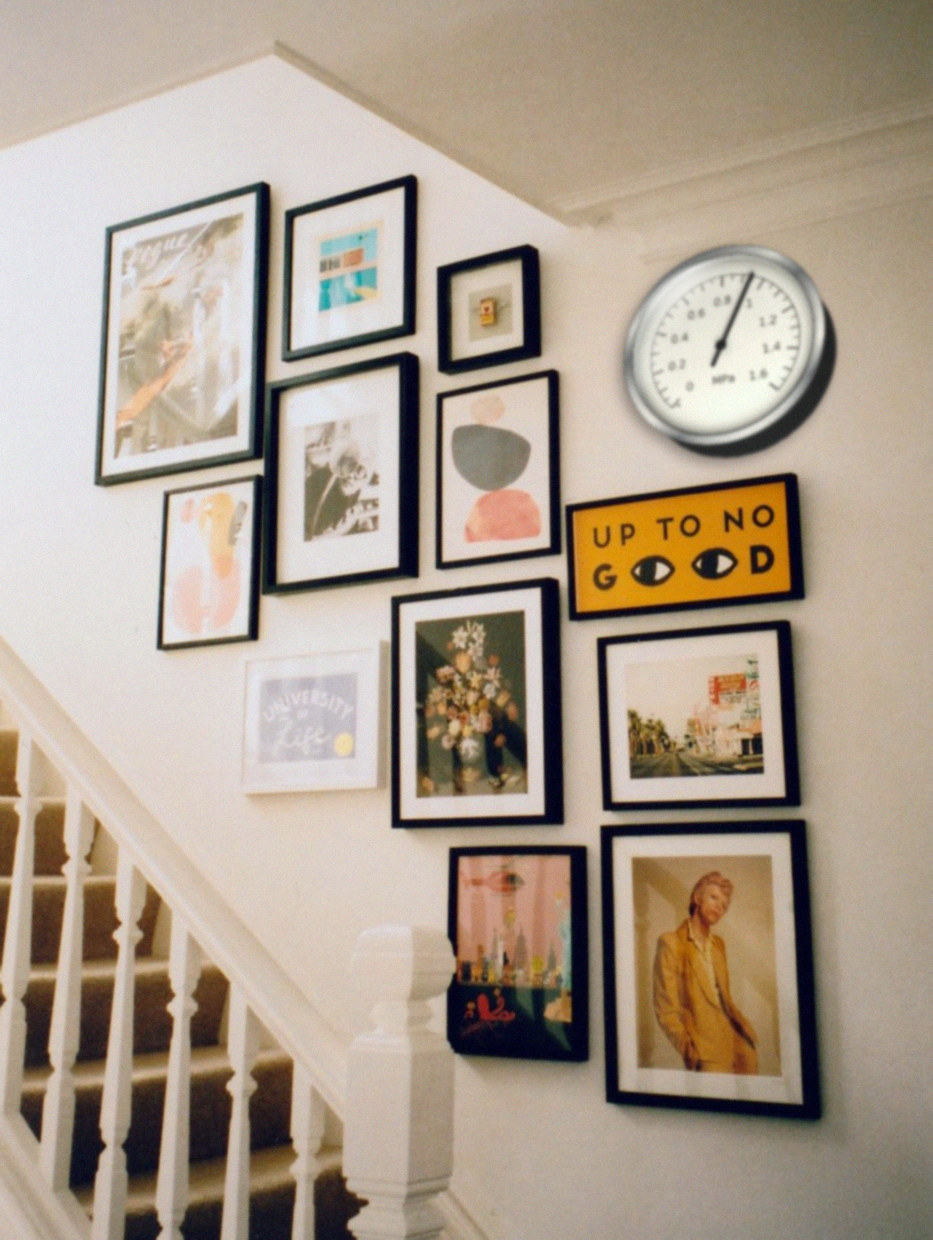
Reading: 0.95 MPa
